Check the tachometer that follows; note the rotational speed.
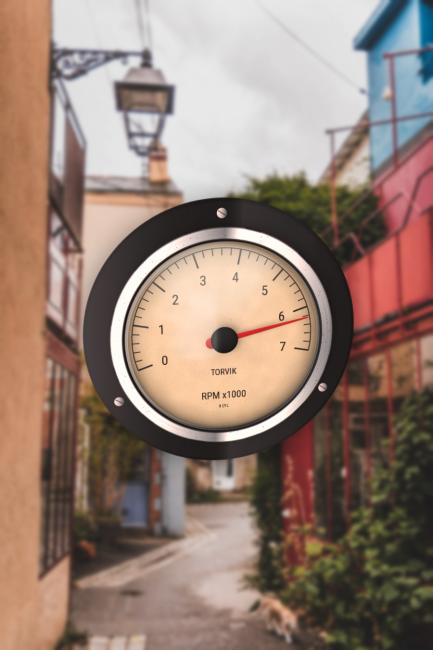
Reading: 6200 rpm
